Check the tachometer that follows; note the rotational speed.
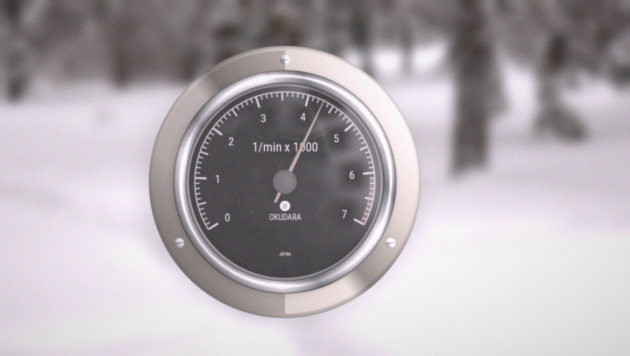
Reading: 4300 rpm
